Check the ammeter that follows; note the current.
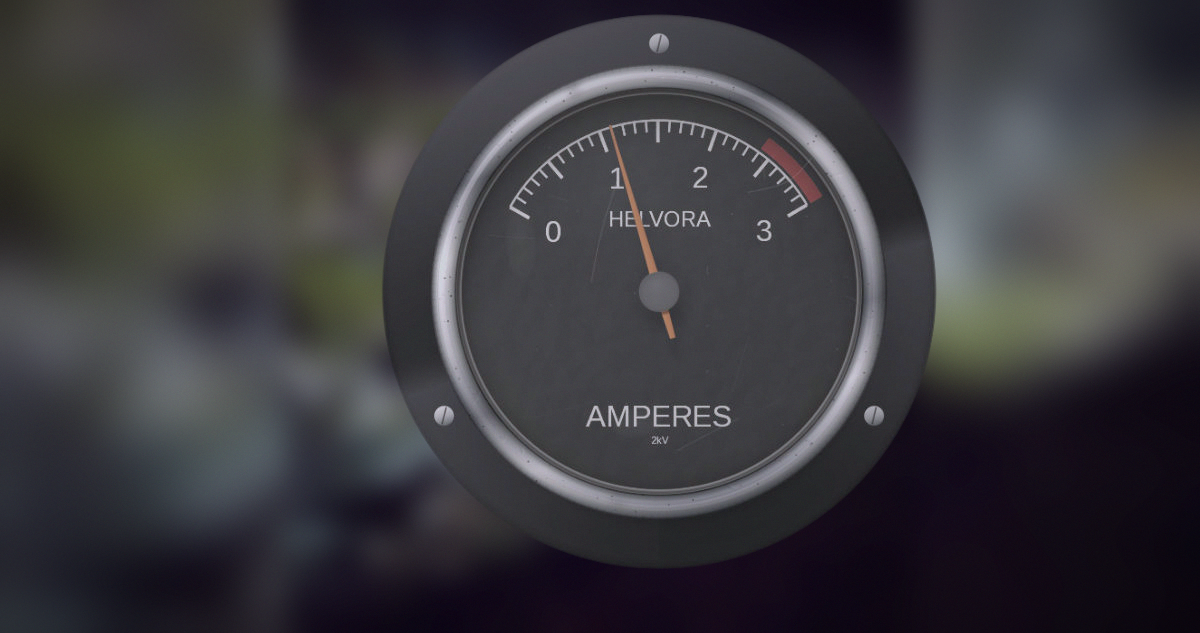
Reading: 1.1 A
